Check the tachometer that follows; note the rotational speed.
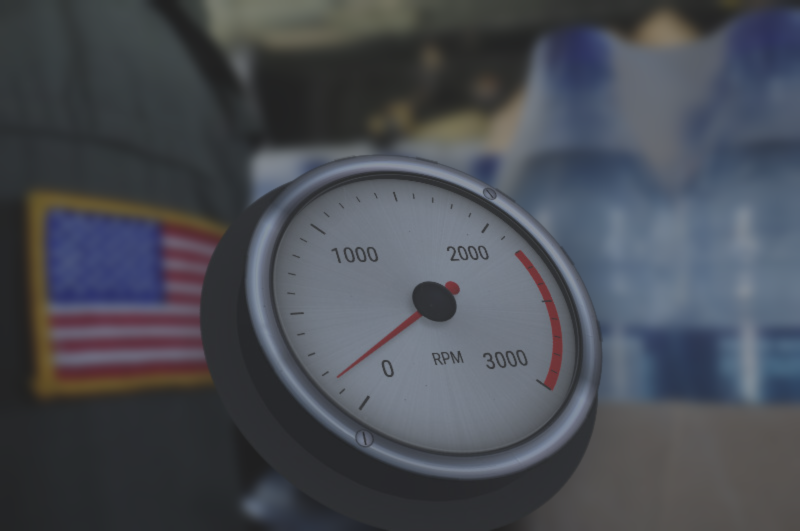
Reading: 150 rpm
